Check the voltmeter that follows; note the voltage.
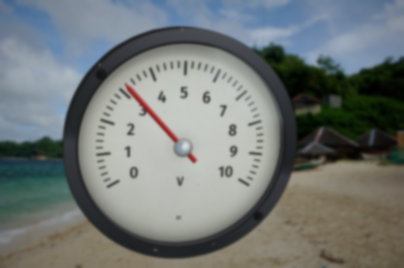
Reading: 3.2 V
